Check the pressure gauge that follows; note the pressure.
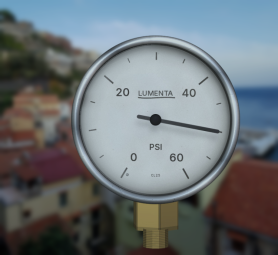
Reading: 50 psi
